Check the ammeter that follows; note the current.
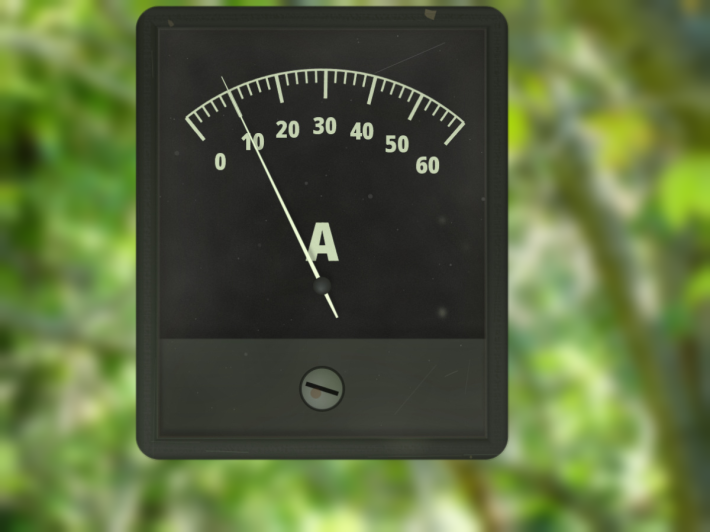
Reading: 10 A
